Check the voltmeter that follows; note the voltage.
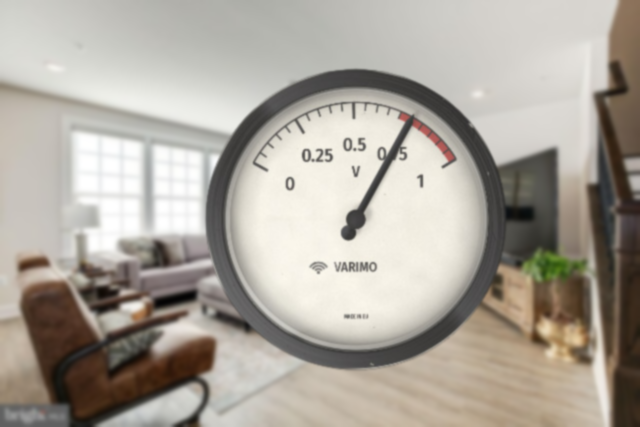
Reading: 0.75 V
